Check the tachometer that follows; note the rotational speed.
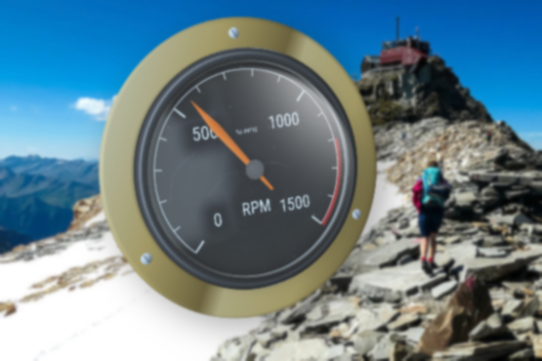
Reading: 550 rpm
